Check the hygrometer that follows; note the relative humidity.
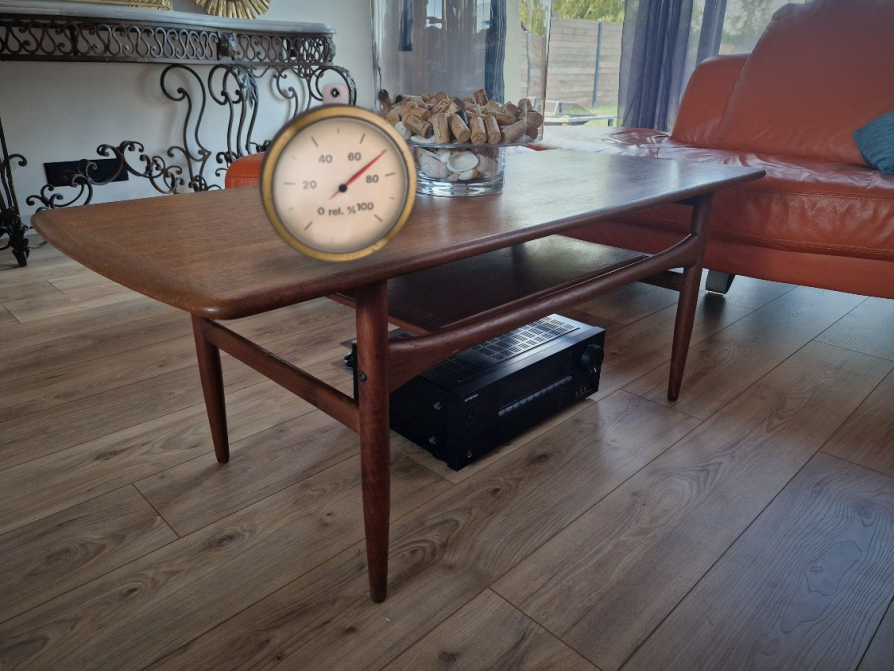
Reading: 70 %
